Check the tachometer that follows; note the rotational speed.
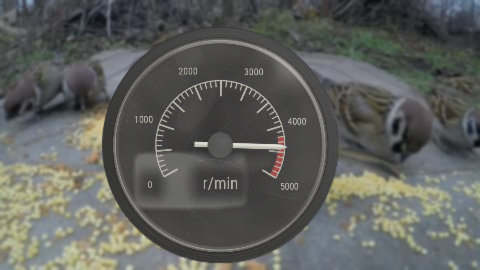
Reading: 4400 rpm
